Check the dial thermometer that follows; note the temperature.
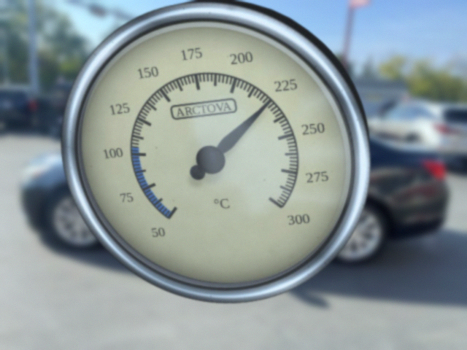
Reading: 225 °C
